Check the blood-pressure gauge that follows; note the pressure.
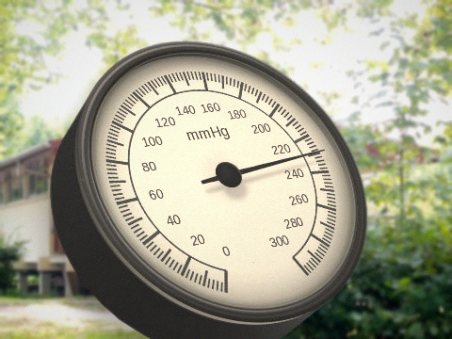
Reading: 230 mmHg
